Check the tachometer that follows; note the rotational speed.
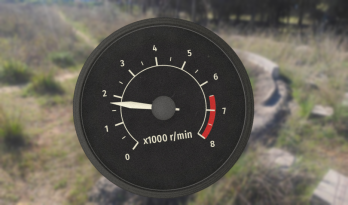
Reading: 1750 rpm
